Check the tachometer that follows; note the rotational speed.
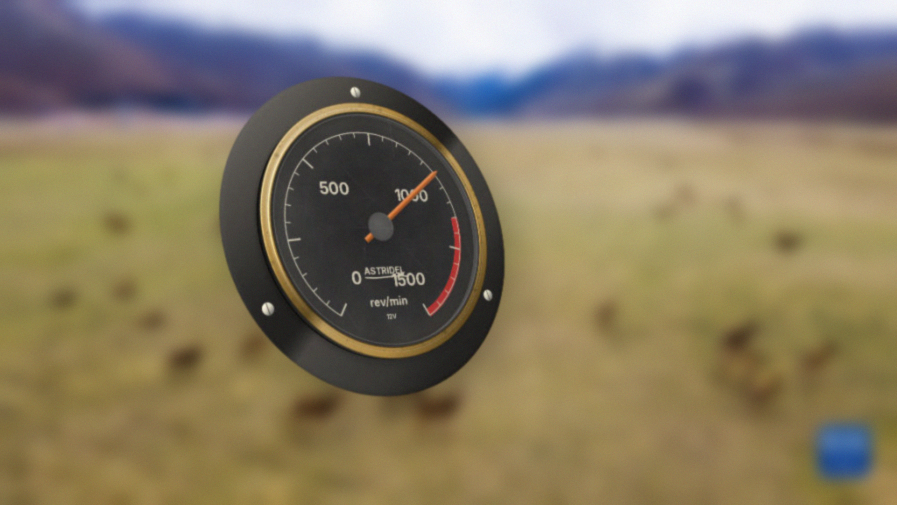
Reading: 1000 rpm
